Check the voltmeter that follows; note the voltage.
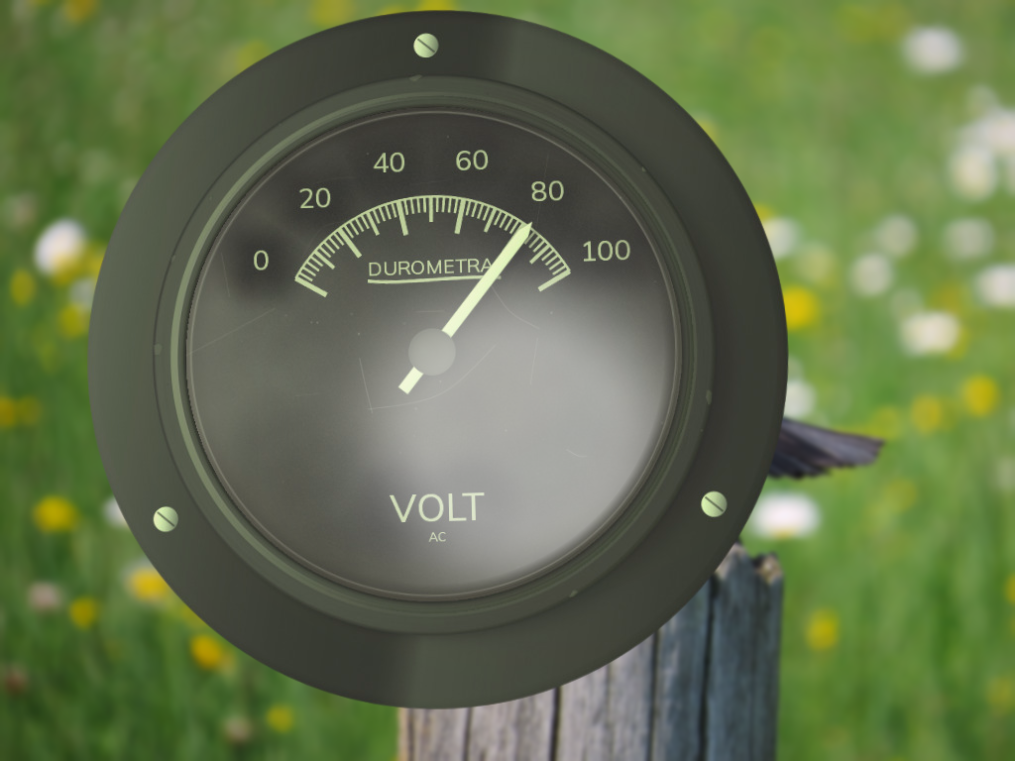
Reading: 82 V
